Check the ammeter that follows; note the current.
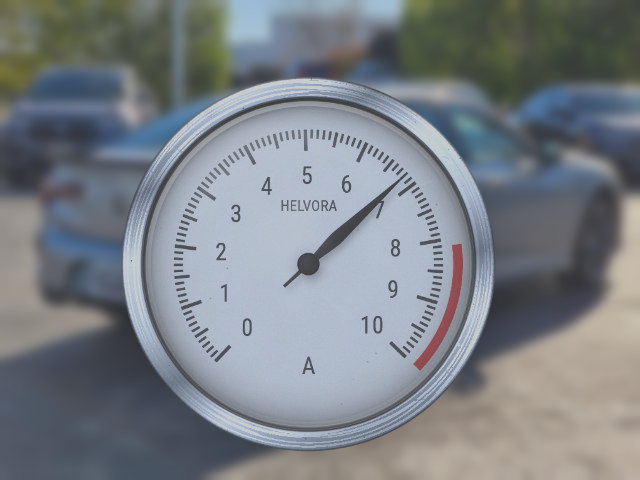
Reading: 6.8 A
